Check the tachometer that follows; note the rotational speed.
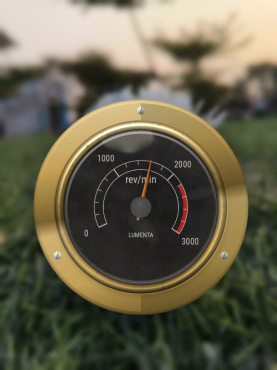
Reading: 1600 rpm
